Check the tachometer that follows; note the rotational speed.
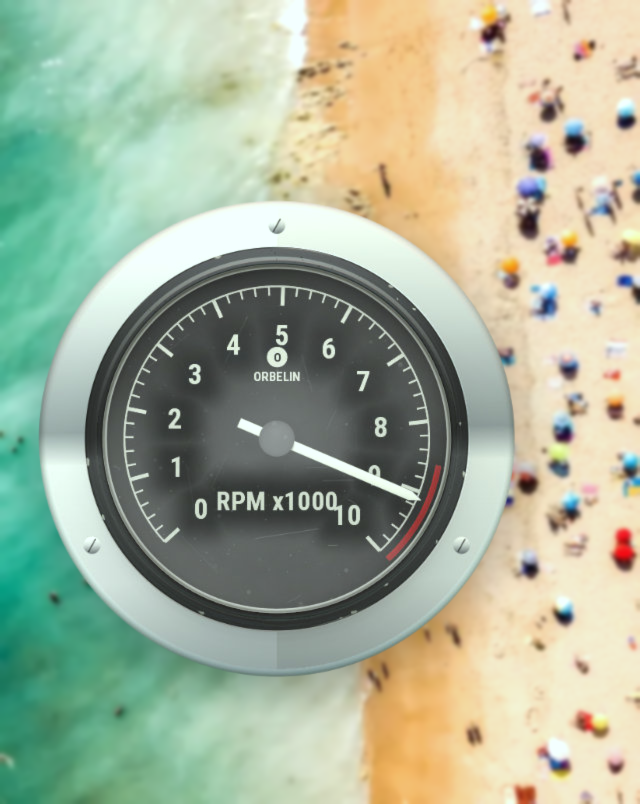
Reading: 9100 rpm
